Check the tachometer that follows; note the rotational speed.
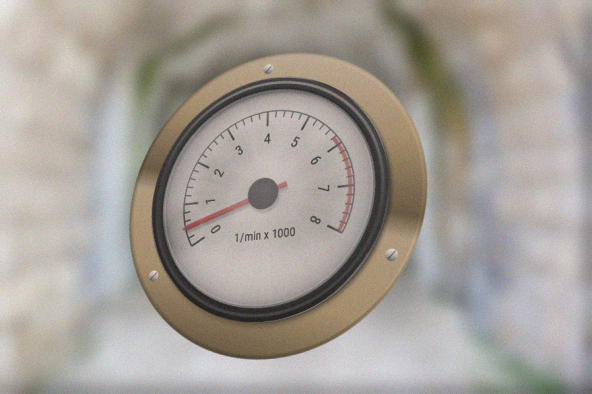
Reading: 400 rpm
